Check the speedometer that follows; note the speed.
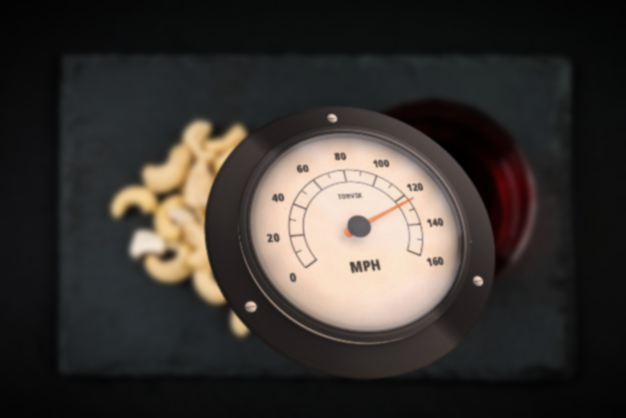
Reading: 125 mph
